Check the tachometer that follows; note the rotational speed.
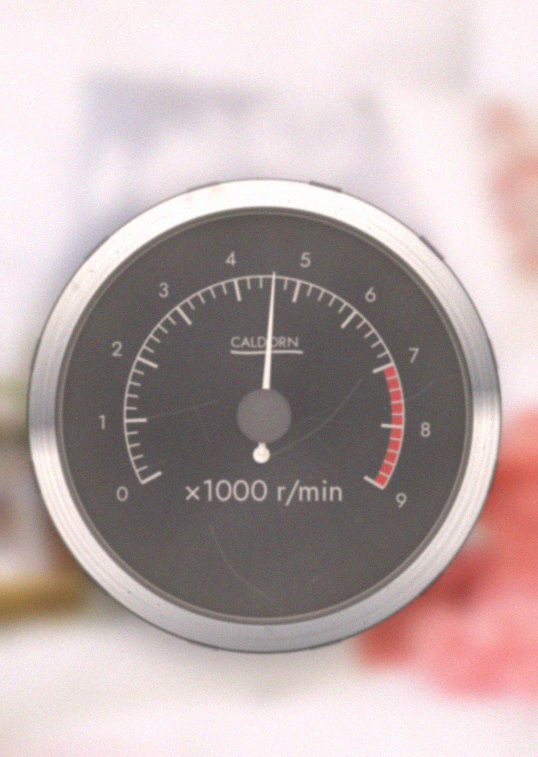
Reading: 4600 rpm
